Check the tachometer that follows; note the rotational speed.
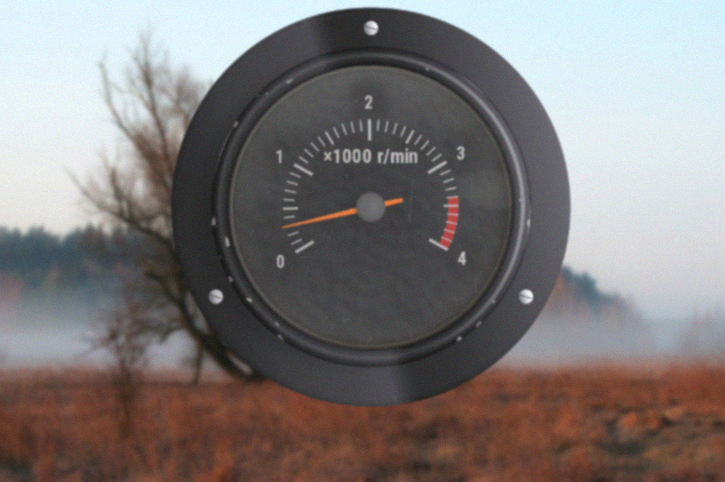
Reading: 300 rpm
